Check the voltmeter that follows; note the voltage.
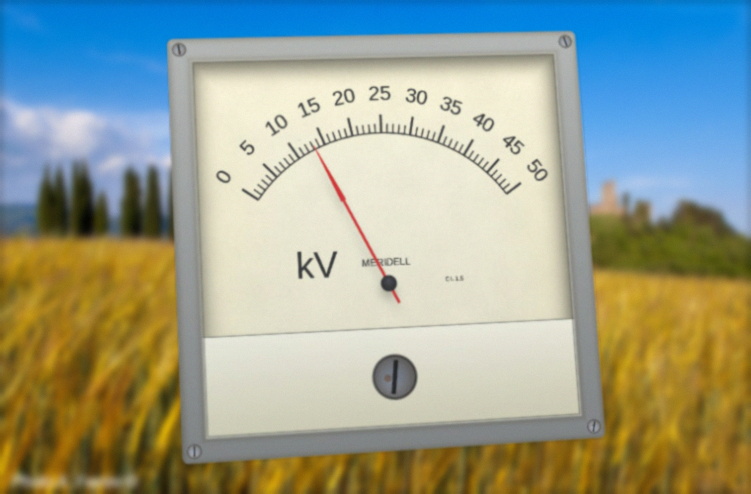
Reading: 13 kV
